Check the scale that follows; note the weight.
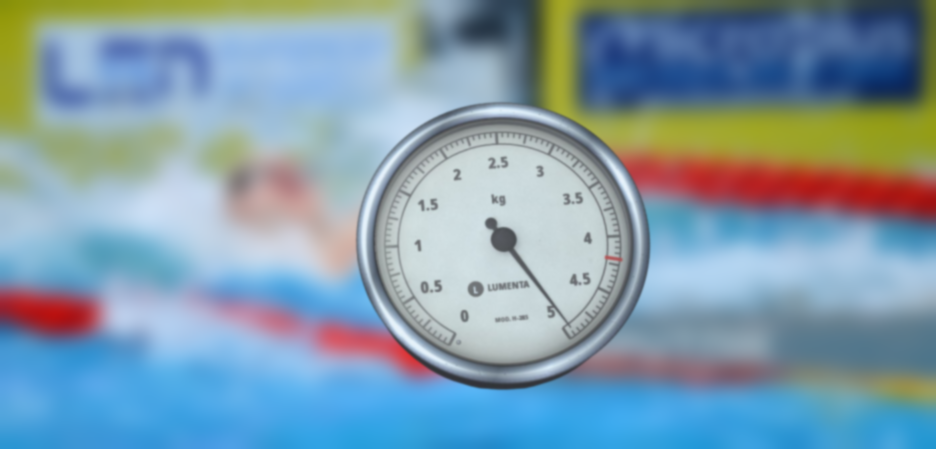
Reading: 4.95 kg
